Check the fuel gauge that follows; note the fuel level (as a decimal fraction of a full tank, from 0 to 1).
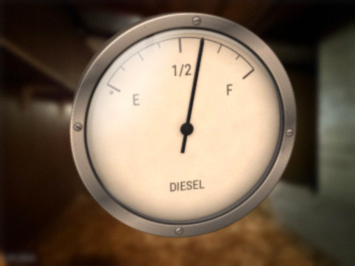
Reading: 0.625
